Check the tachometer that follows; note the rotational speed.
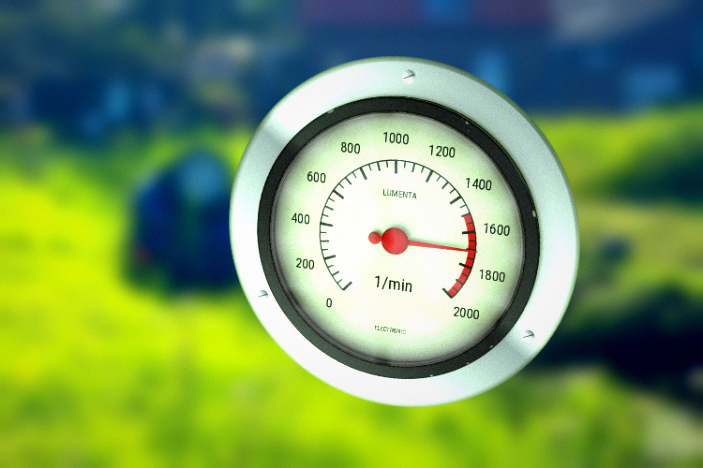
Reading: 1700 rpm
